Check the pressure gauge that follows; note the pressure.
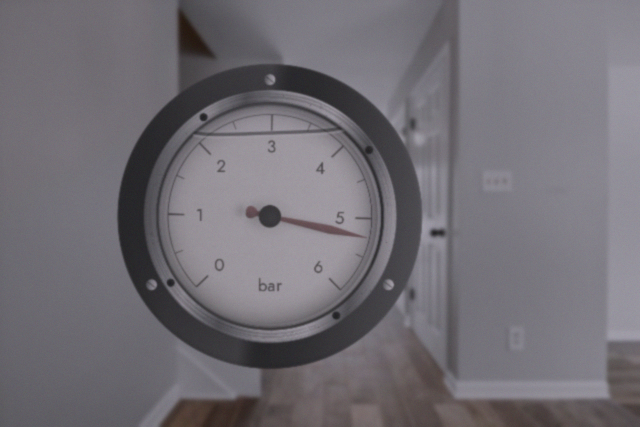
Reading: 5.25 bar
